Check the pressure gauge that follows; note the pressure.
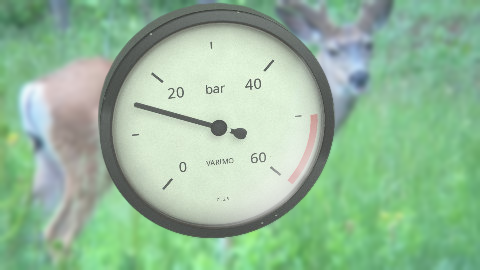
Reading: 15 bar
